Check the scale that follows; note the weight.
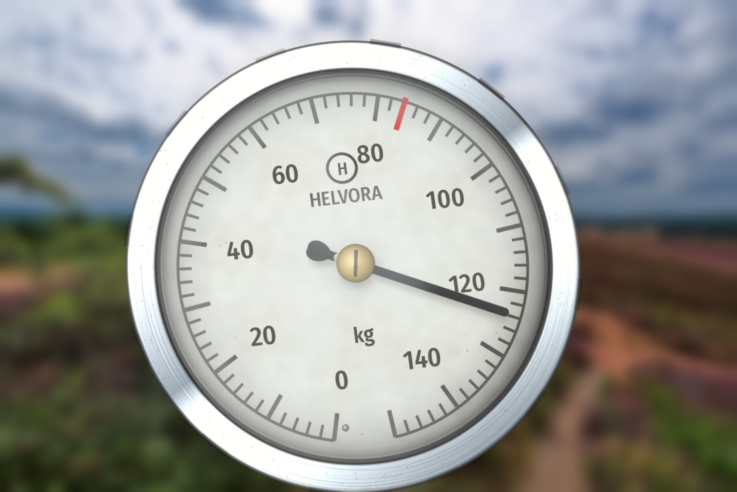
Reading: 124 kg
